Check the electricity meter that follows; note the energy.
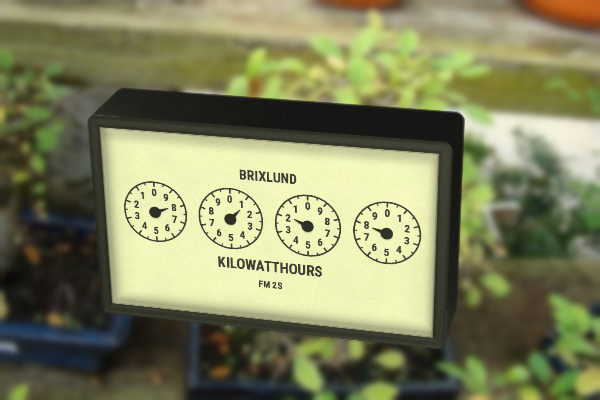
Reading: 8118 kWh
